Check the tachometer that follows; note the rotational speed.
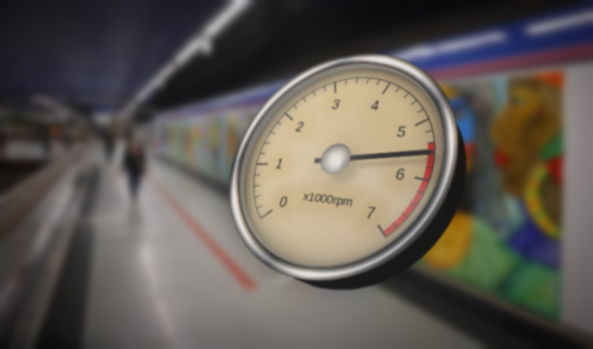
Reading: 5600 rpm
